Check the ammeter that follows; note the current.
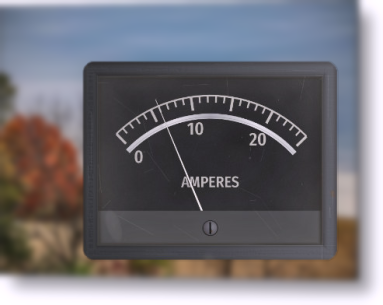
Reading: 6 A
